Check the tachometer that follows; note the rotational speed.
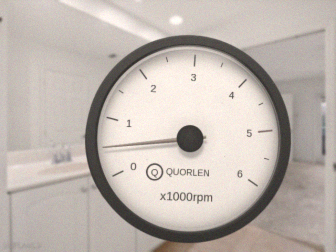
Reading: 500 rpm
